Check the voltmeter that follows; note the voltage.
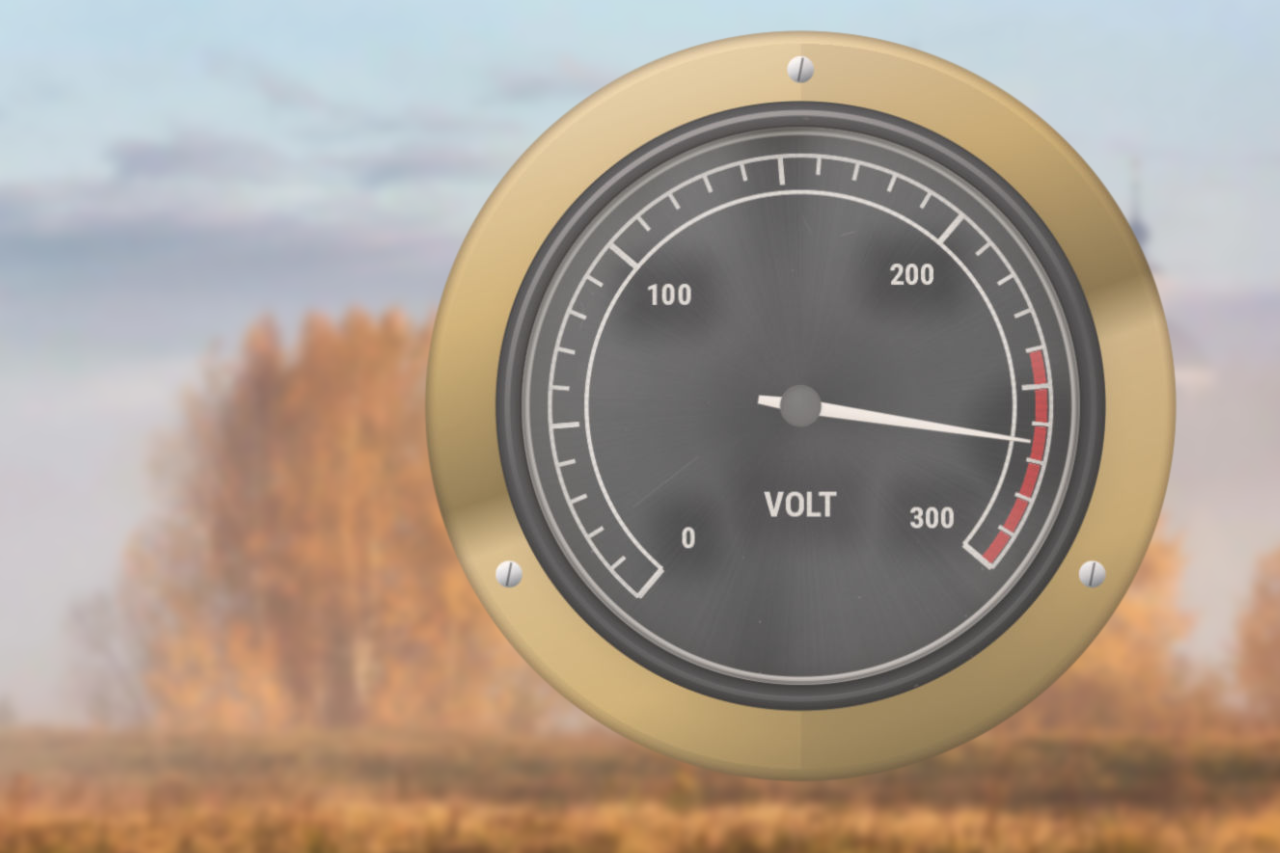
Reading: 265 V
